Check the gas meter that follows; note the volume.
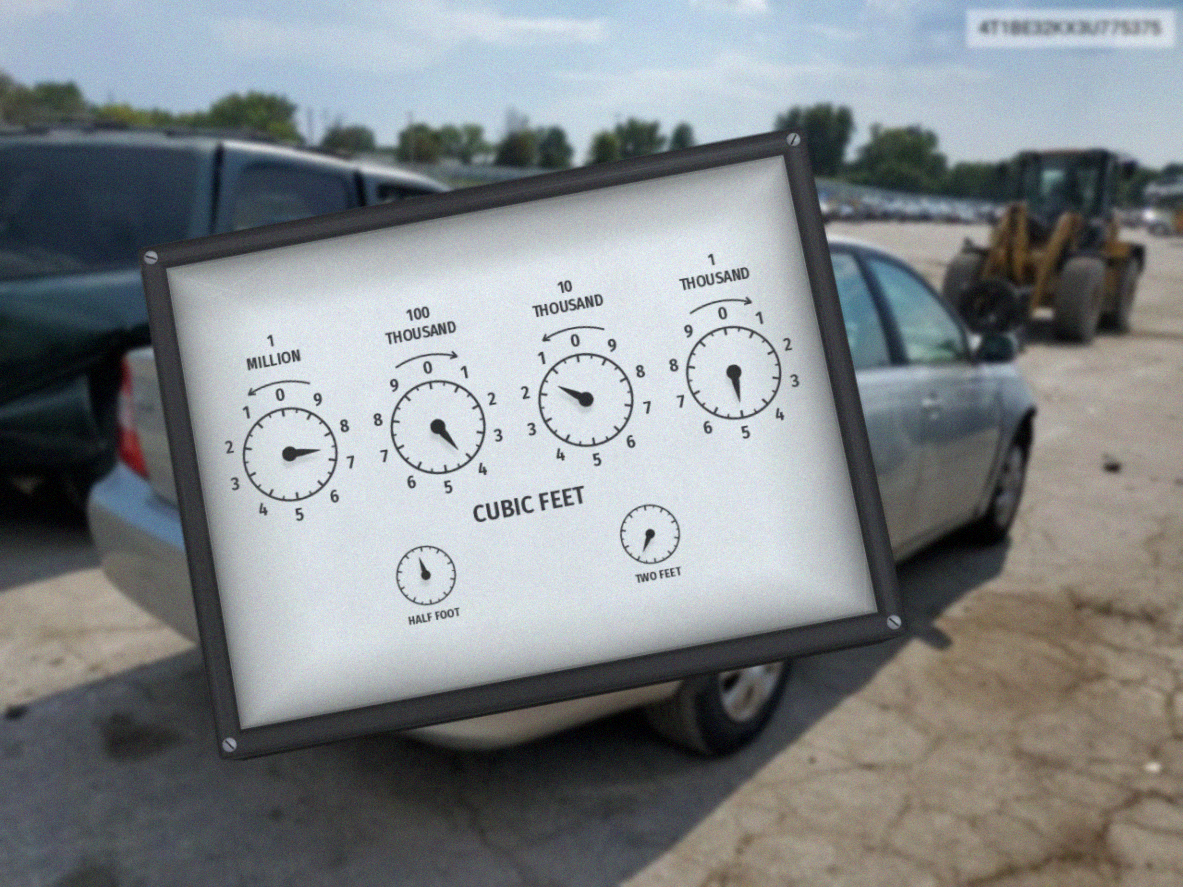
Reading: 741500 ft³
